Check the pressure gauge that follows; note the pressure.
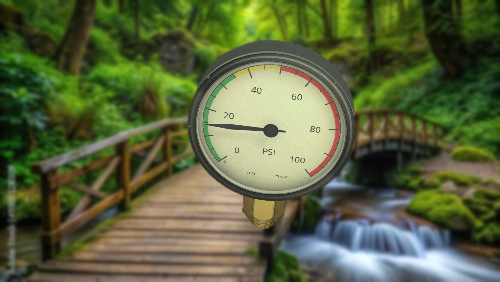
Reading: 15 psi
